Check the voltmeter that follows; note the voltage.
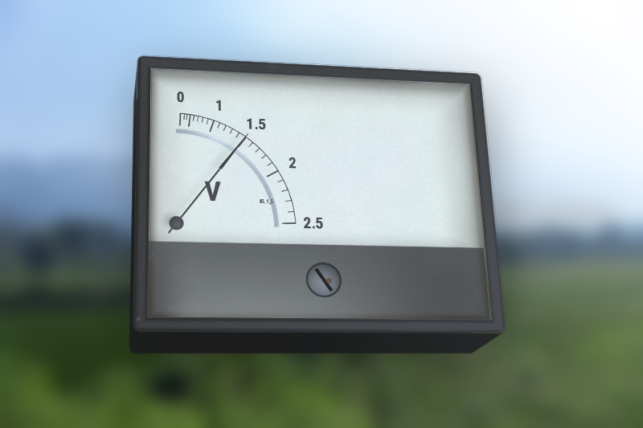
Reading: 1.5 V
